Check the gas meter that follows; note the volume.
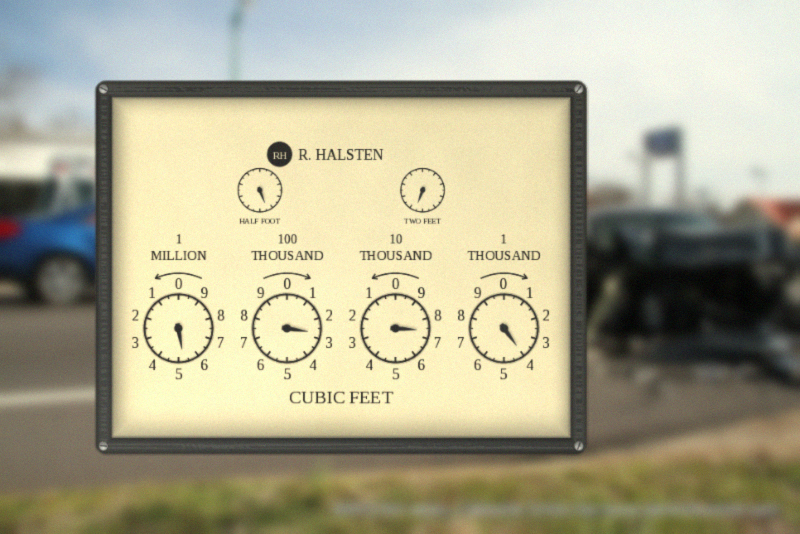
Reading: 527400 ft³
